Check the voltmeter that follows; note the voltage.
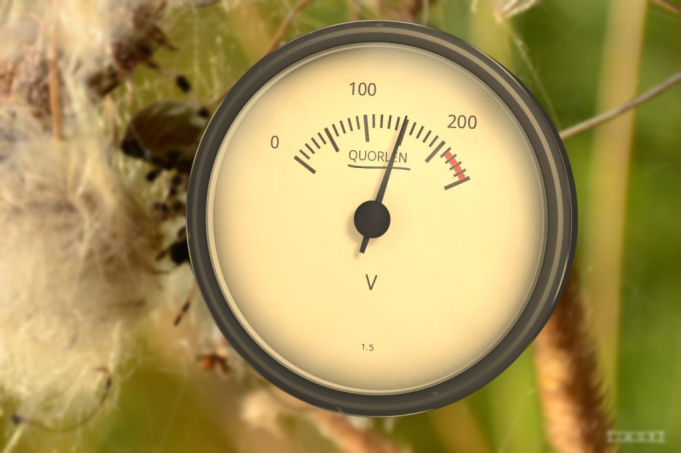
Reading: 150 V
